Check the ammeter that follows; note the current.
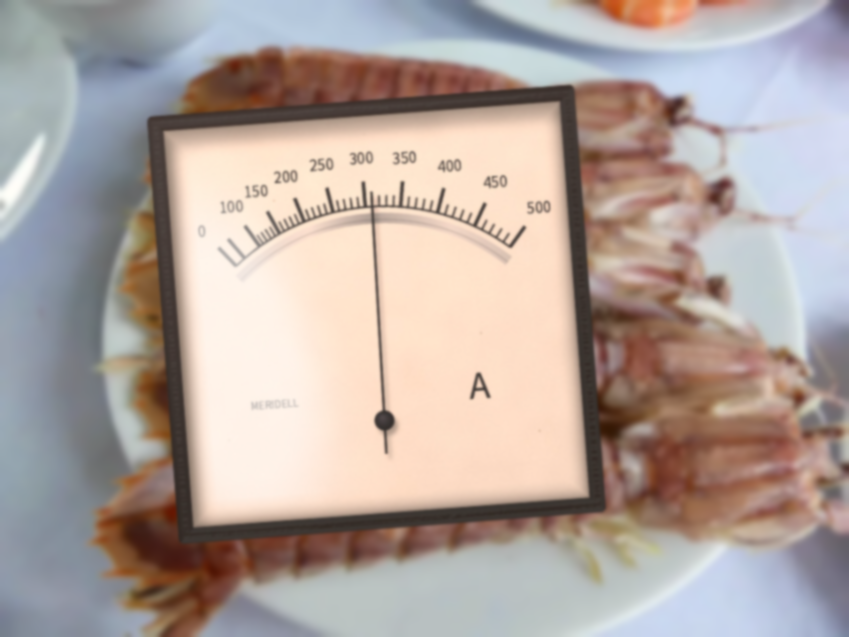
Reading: 310 A
